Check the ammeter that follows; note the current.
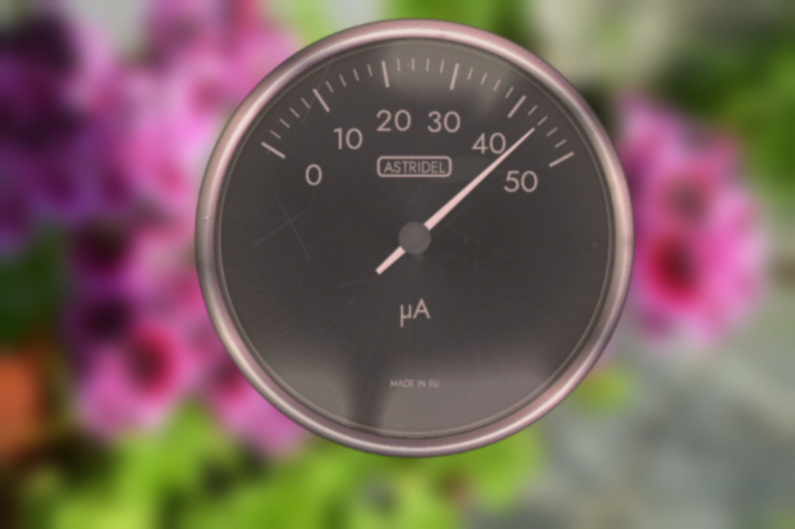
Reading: 44 µA
